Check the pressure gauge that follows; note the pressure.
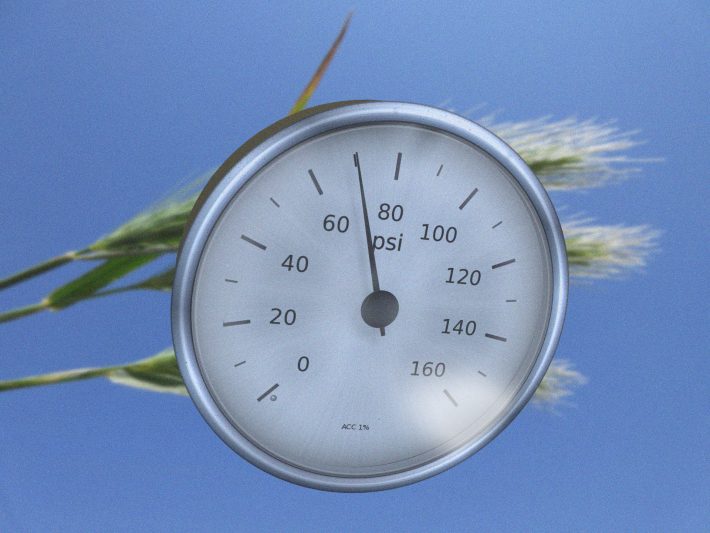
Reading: 70 psi
